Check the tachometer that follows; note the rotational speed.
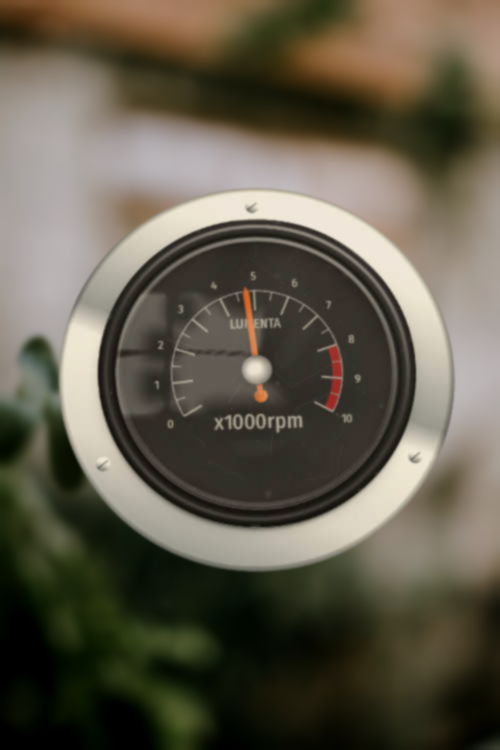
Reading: 4750 rpm
